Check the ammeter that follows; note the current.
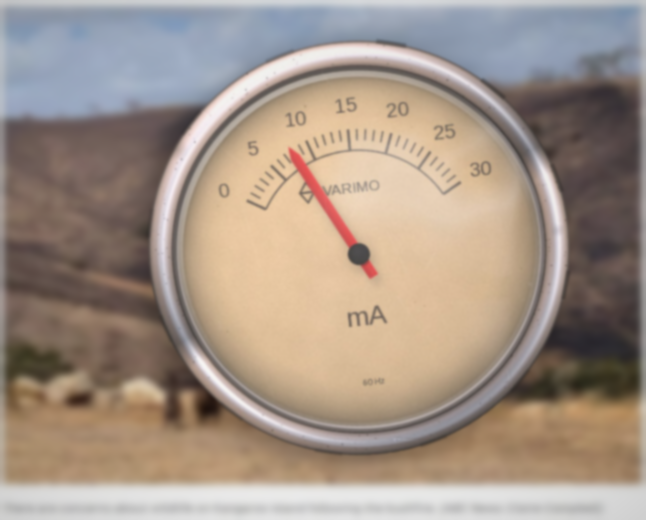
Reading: 8 mA
